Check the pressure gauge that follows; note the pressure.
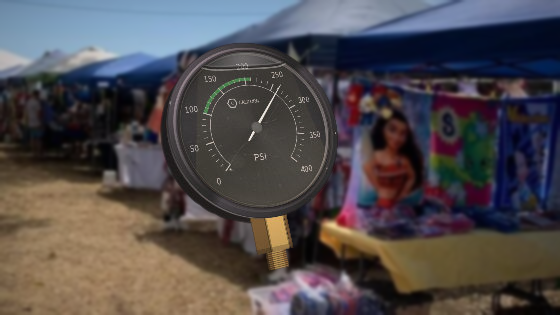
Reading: 260 psi
